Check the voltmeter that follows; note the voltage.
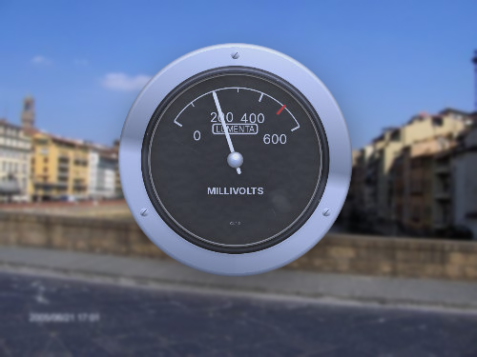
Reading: 200 mV
